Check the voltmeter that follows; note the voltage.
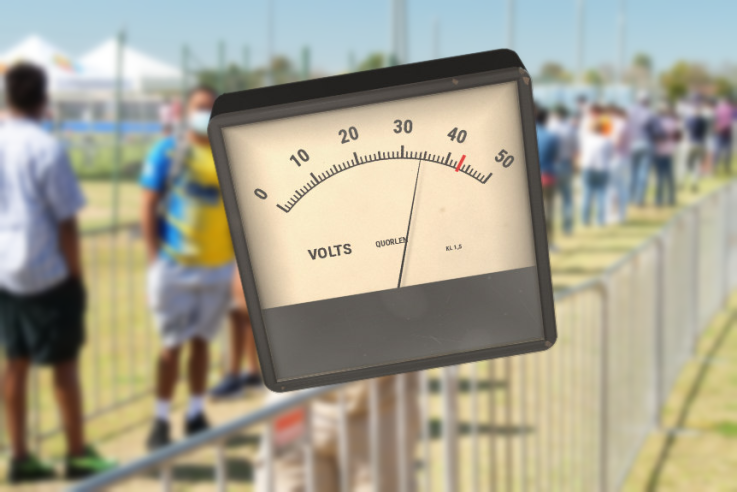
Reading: 34 V
